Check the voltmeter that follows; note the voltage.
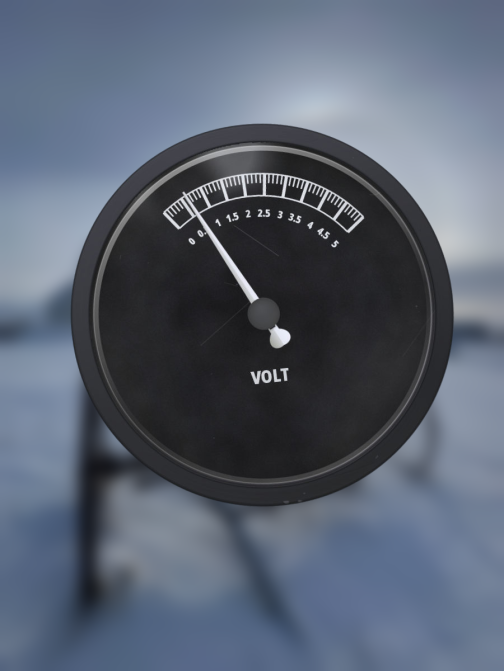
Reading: 0.6 V
